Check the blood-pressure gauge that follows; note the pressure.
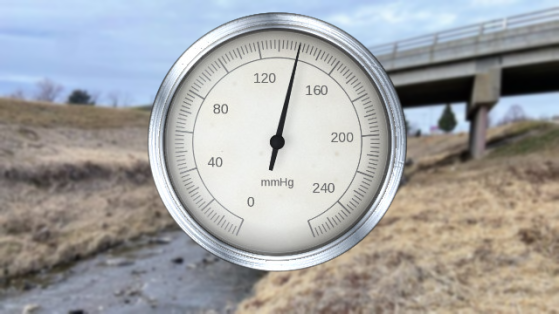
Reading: 140 mmHg
